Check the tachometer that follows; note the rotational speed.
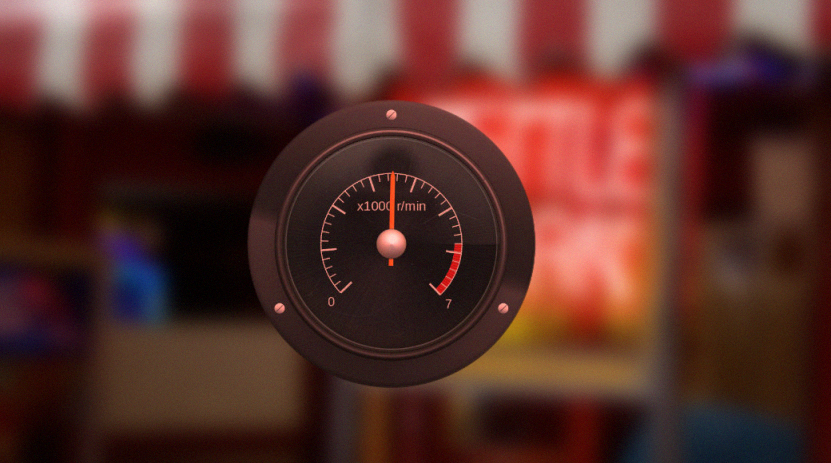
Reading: 3500 rpm
